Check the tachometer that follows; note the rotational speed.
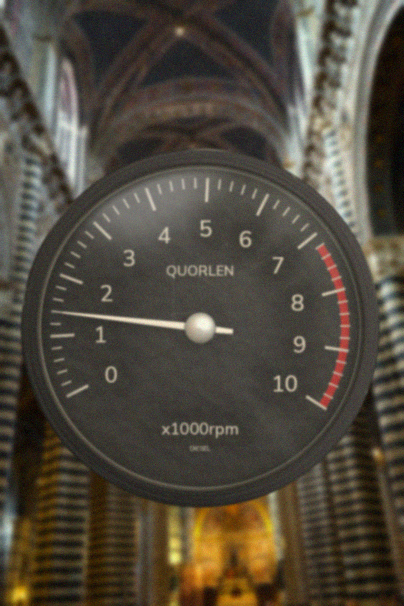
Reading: 1400 rpm
